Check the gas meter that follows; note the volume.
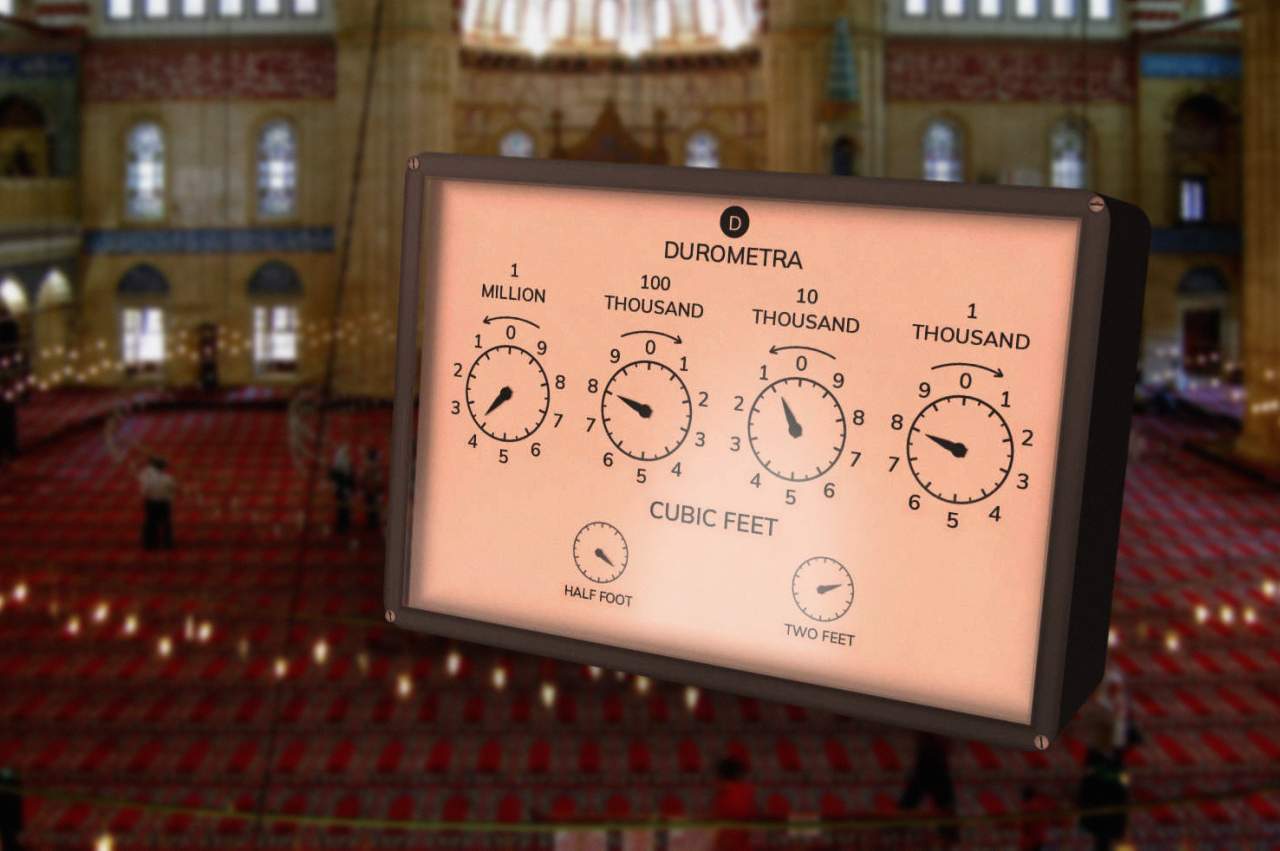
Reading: 380800 ft³
